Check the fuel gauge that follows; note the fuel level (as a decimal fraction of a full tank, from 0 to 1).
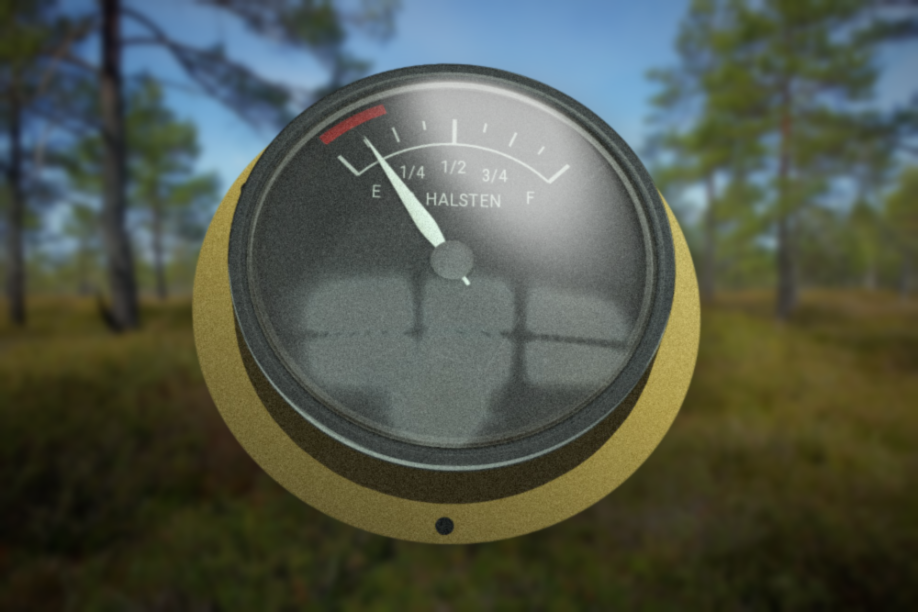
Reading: 0.125
